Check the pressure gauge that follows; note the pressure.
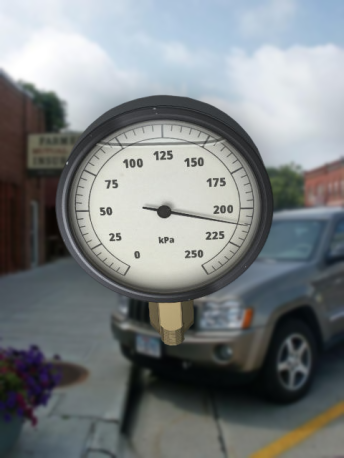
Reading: 210 kPa
